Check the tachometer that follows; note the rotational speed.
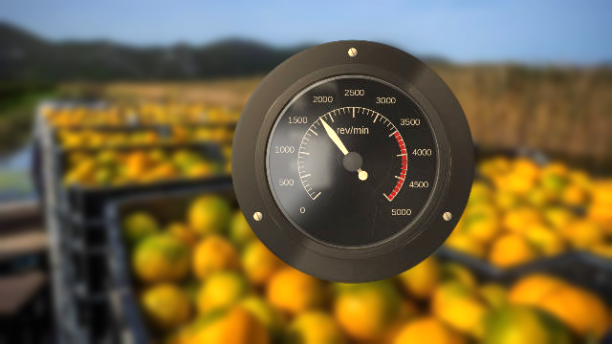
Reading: 1800 rpm
